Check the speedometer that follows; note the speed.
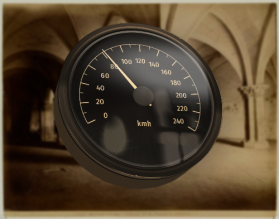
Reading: 80 km/h
